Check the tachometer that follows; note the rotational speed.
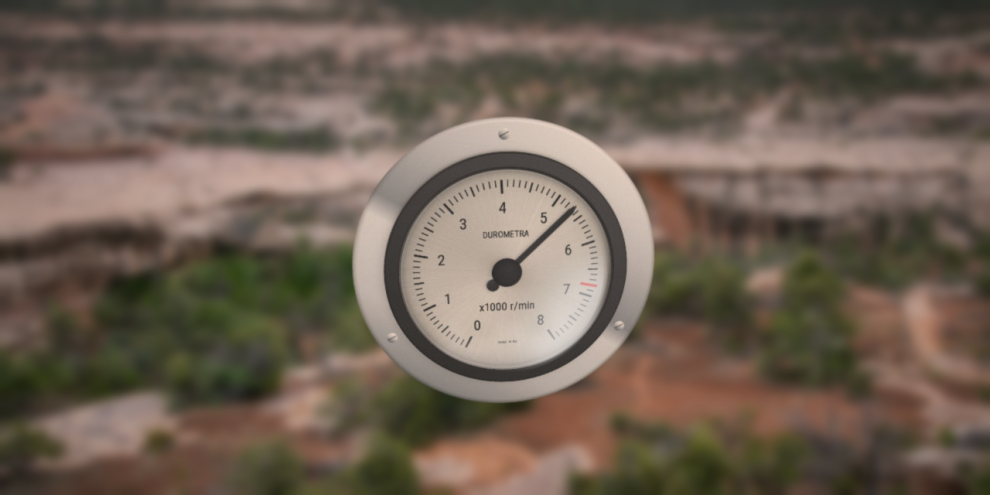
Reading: 5300 rpm
